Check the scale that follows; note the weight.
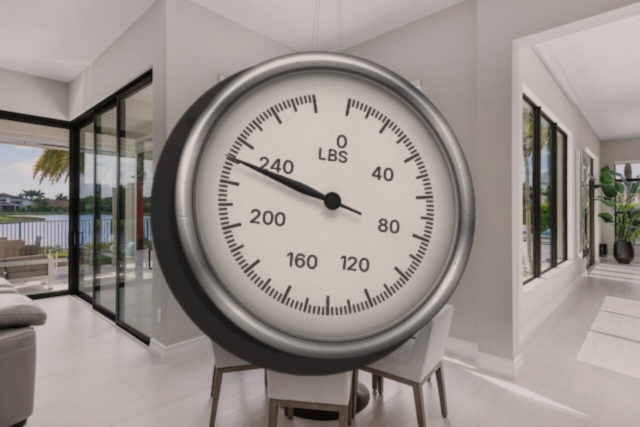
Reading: 230 lb
